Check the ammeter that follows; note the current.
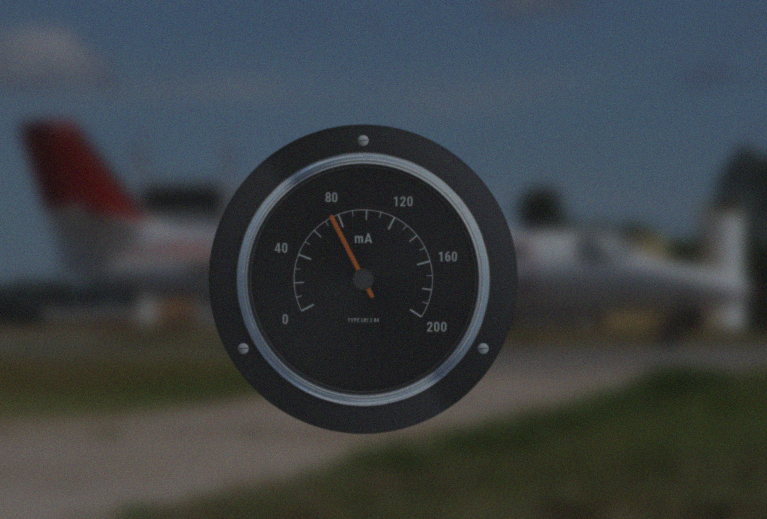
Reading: 75 mA
